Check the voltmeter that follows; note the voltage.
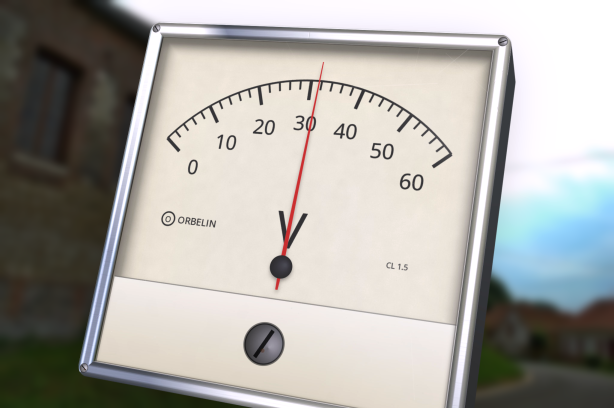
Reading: 32 V
